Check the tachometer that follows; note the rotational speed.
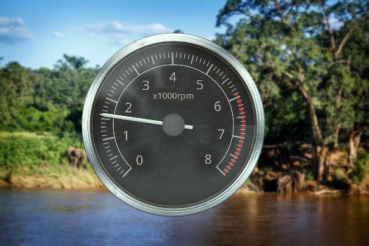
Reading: 1600 rpm
